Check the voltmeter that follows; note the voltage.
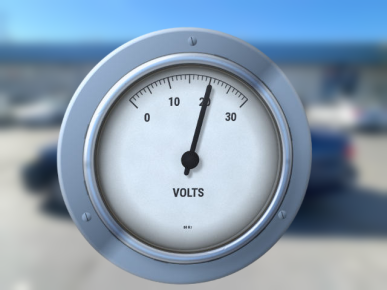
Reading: 20 V
